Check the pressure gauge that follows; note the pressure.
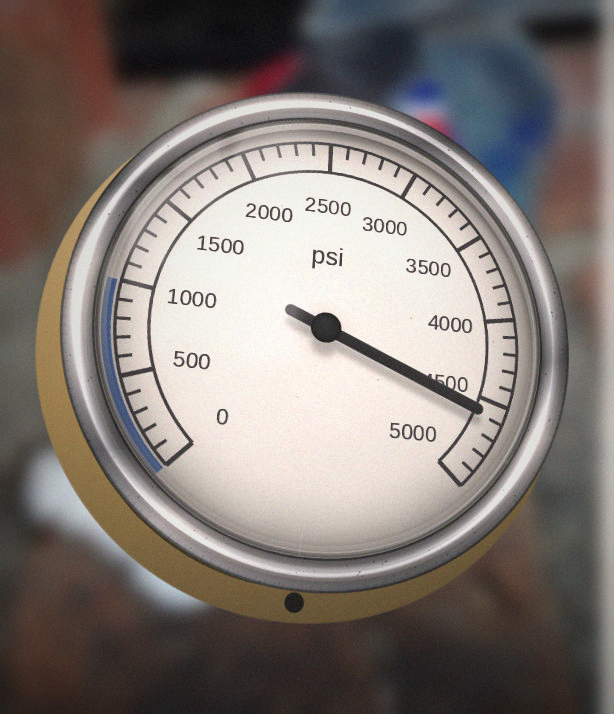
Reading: 4600 psi
